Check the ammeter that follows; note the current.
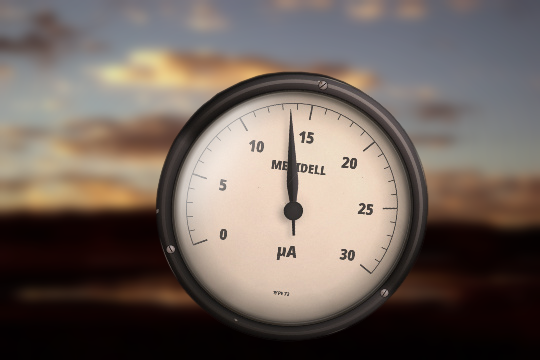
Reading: 13.5 µA
